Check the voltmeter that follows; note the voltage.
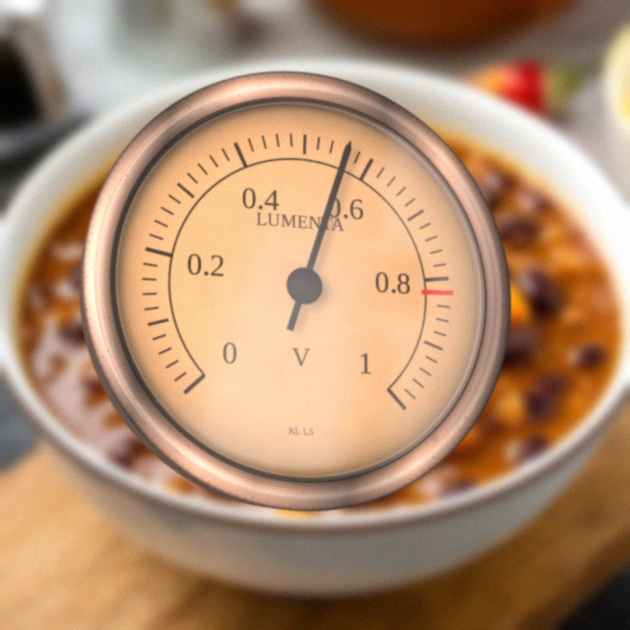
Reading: 0.56 V
